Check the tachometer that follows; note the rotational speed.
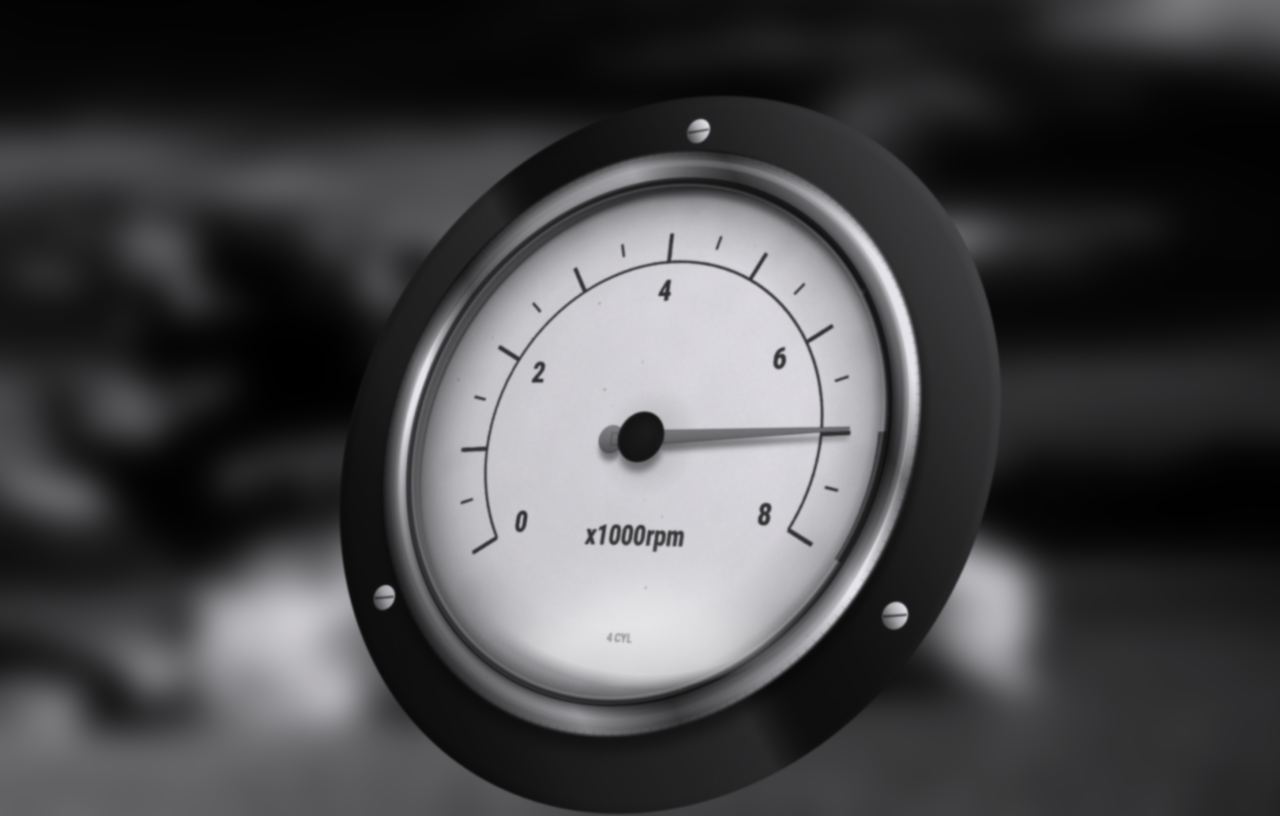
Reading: 7000 rpm
